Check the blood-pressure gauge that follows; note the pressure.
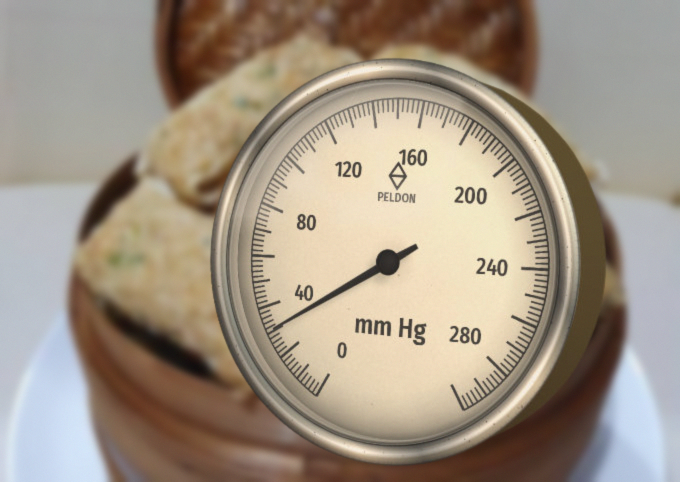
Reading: 30 mmHg
